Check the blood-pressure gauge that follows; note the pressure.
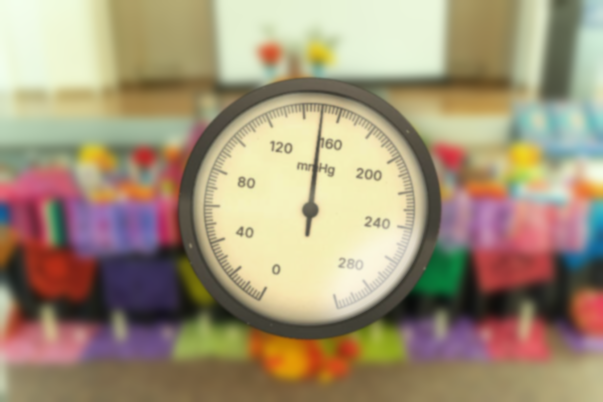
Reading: 150 mmHg
